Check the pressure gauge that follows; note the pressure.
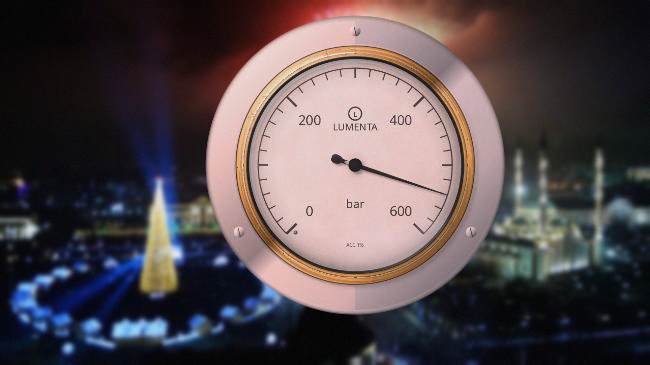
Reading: 540 bar
